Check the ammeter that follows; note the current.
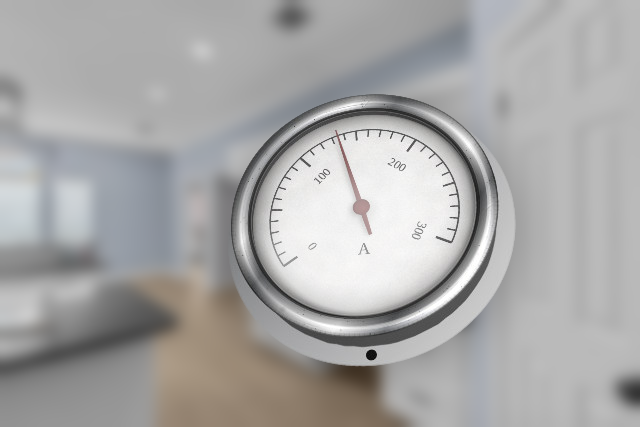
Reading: 135 A
